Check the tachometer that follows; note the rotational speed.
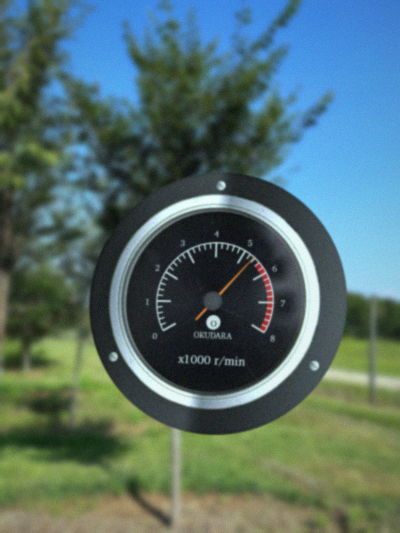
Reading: 5400 rpm
